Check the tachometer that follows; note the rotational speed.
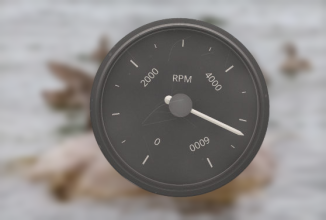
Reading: 5250 rpm
